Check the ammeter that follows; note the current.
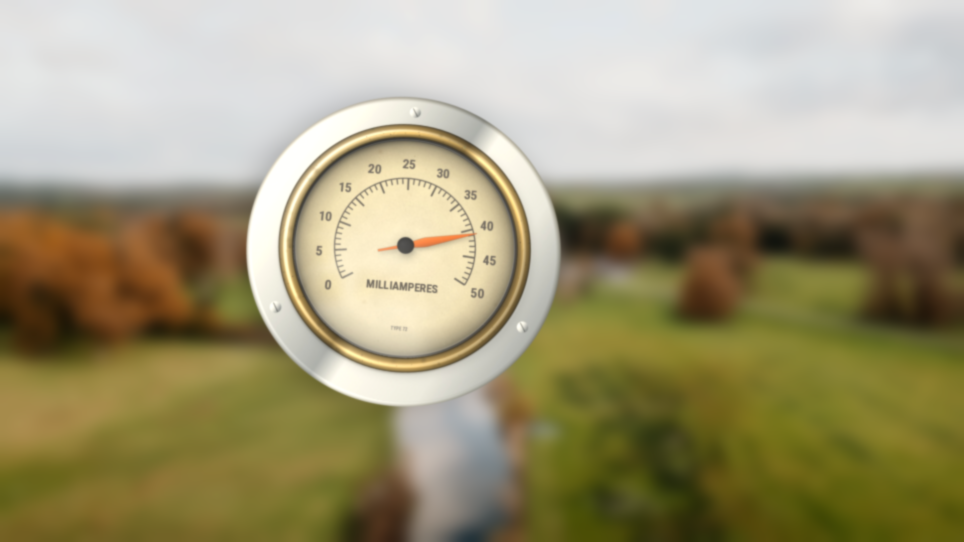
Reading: 41 mA
